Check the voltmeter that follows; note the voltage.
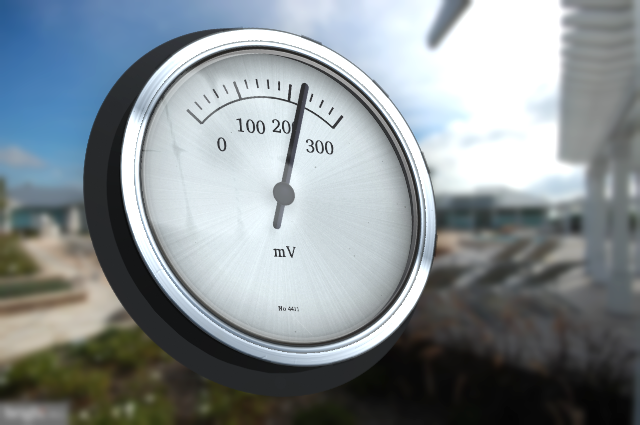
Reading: 220 mV
